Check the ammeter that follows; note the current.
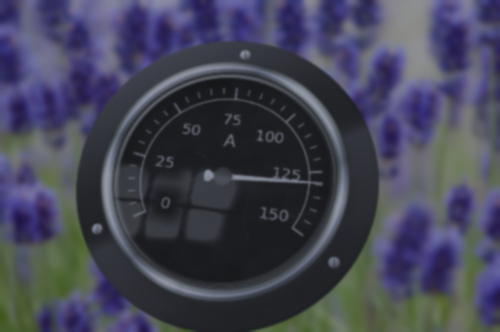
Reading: 130 A
